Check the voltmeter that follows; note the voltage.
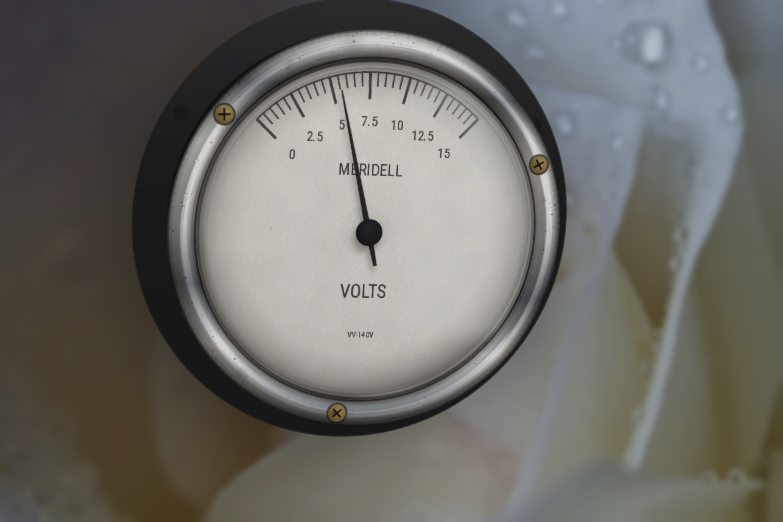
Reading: 5.5 V
